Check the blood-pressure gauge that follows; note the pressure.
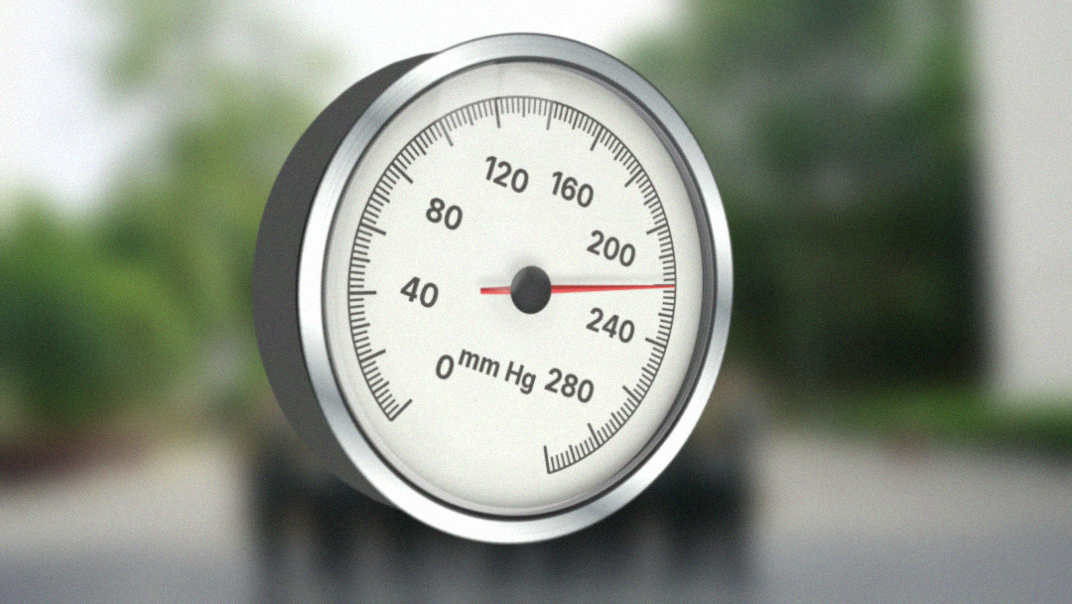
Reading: 220 mmHg
